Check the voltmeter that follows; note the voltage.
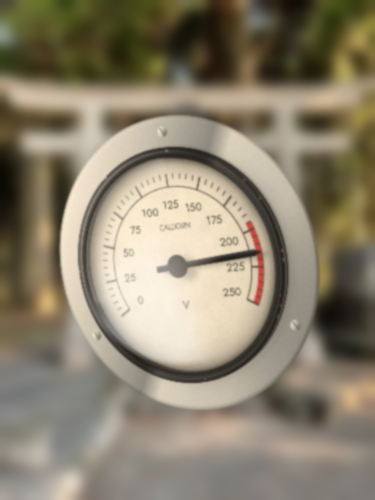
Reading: 215 V
